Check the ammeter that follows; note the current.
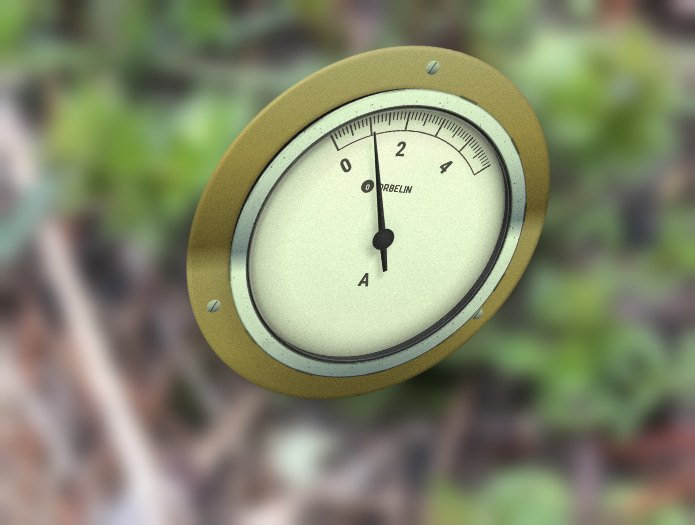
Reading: 1 A
